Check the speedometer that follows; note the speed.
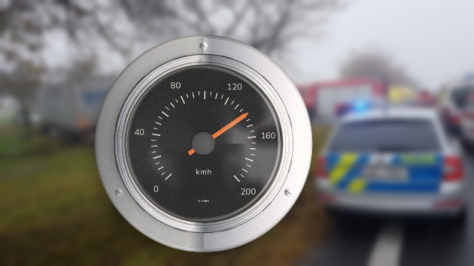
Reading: 140 km/h
